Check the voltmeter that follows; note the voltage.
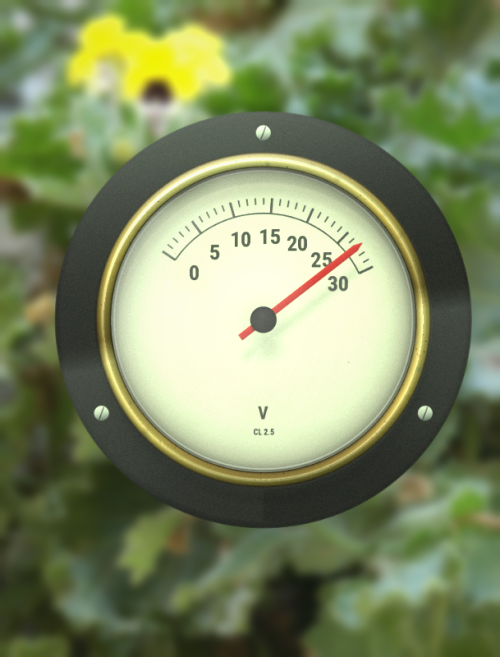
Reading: 27 V
